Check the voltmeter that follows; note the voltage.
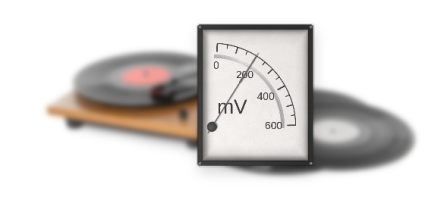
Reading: 200 mV
